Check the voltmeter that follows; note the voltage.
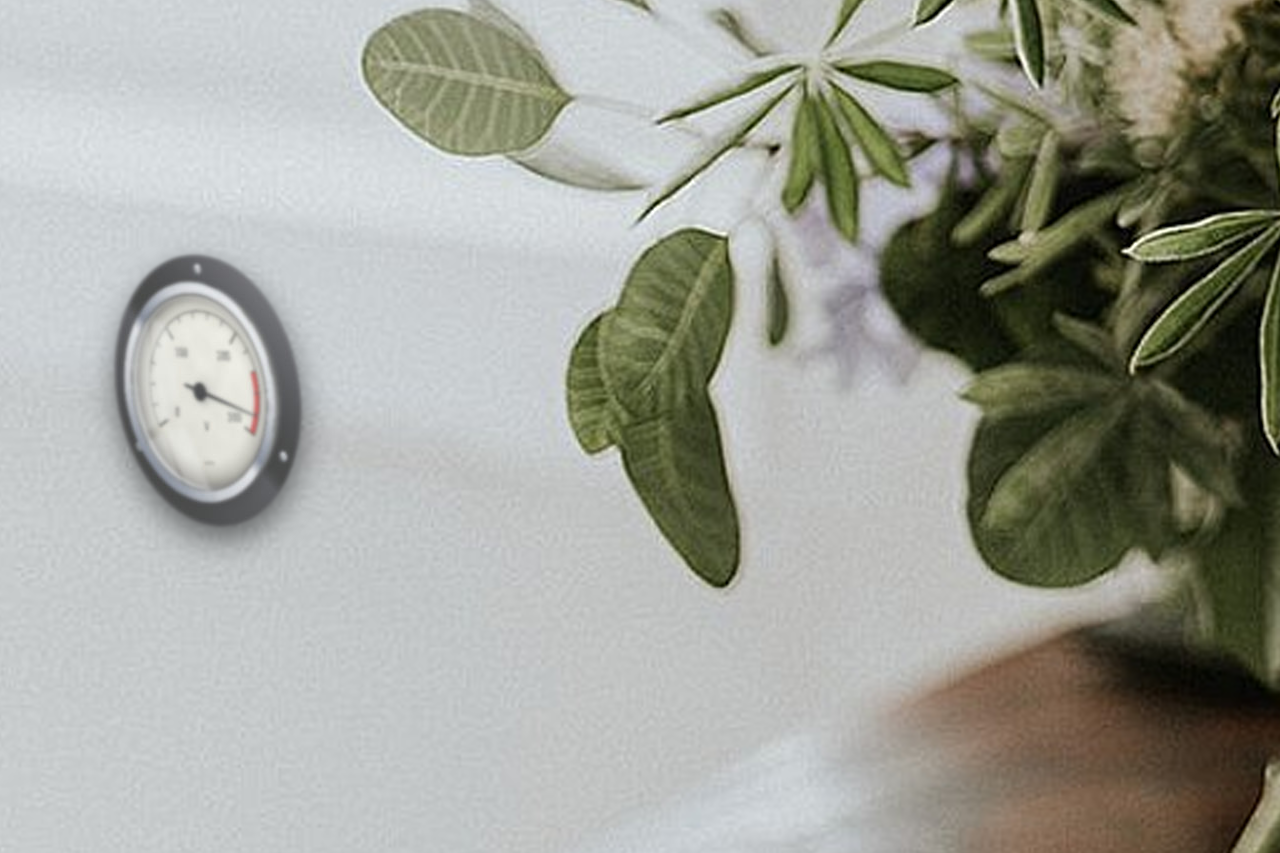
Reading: 280 V
